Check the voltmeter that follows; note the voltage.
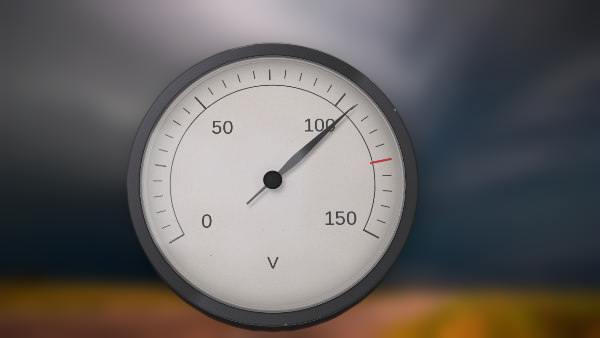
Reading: 105 V
